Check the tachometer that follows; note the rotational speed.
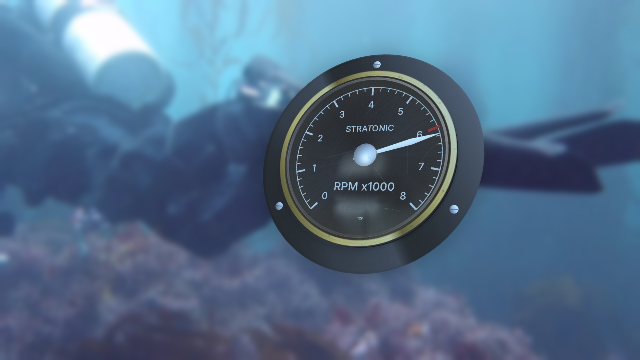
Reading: 6200 rpm
